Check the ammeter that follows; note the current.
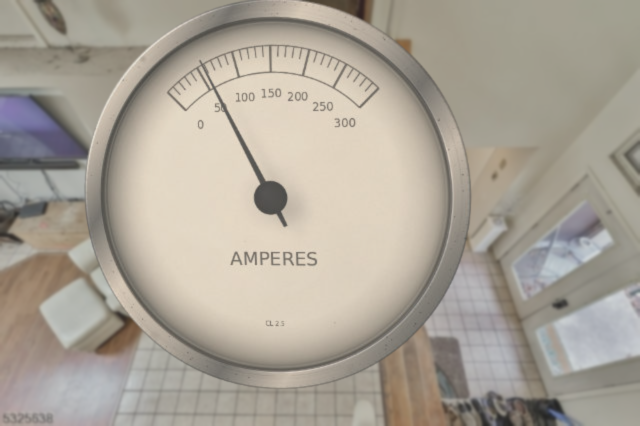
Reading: 60 A
